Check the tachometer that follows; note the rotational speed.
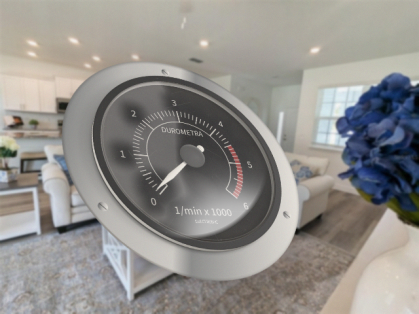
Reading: 100 rpm
